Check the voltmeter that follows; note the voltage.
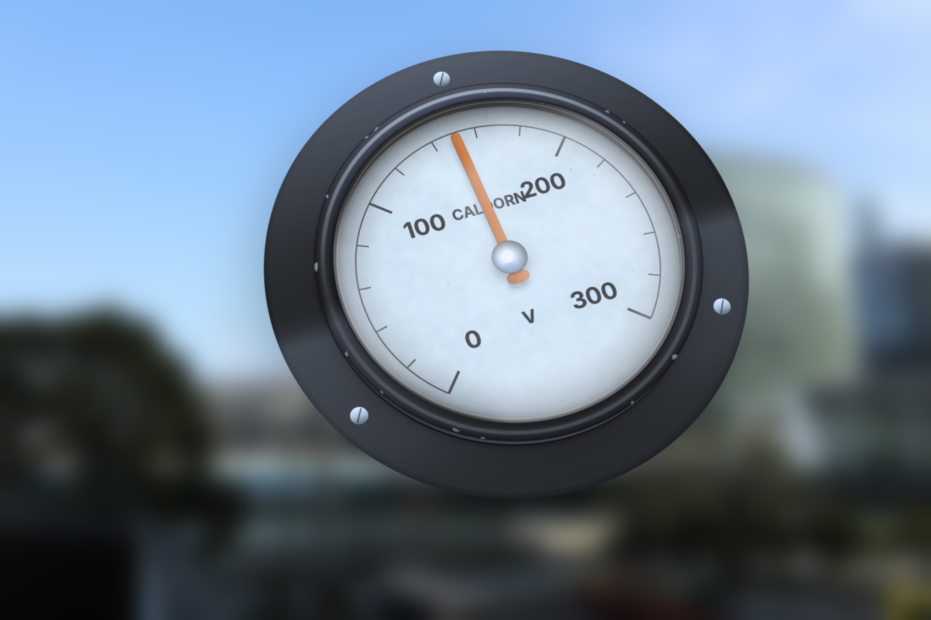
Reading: 150 V
